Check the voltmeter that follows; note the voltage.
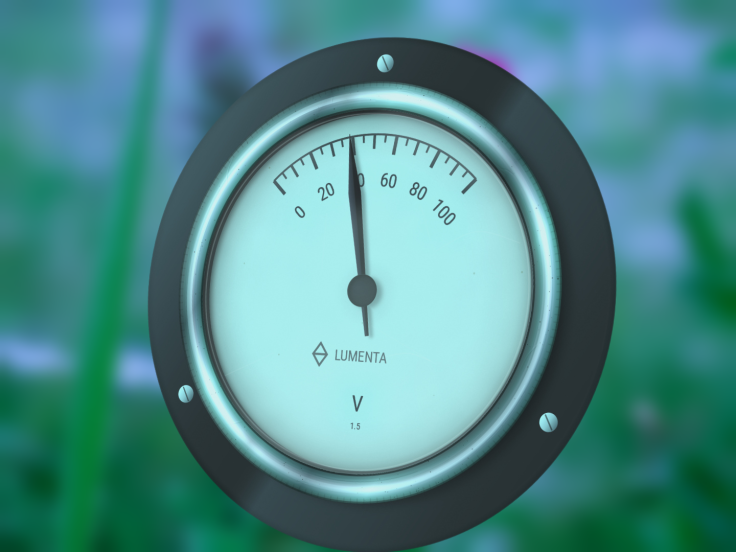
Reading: 40 V
